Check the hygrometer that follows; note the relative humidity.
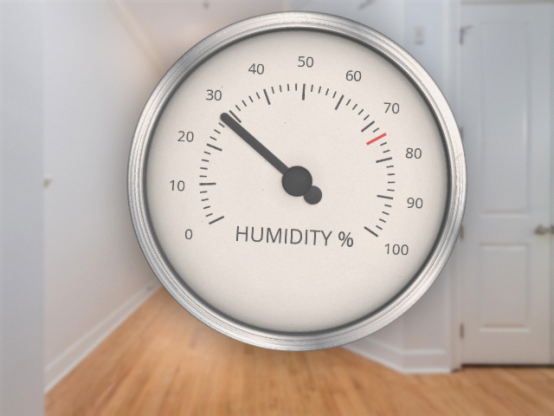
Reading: 28 %
